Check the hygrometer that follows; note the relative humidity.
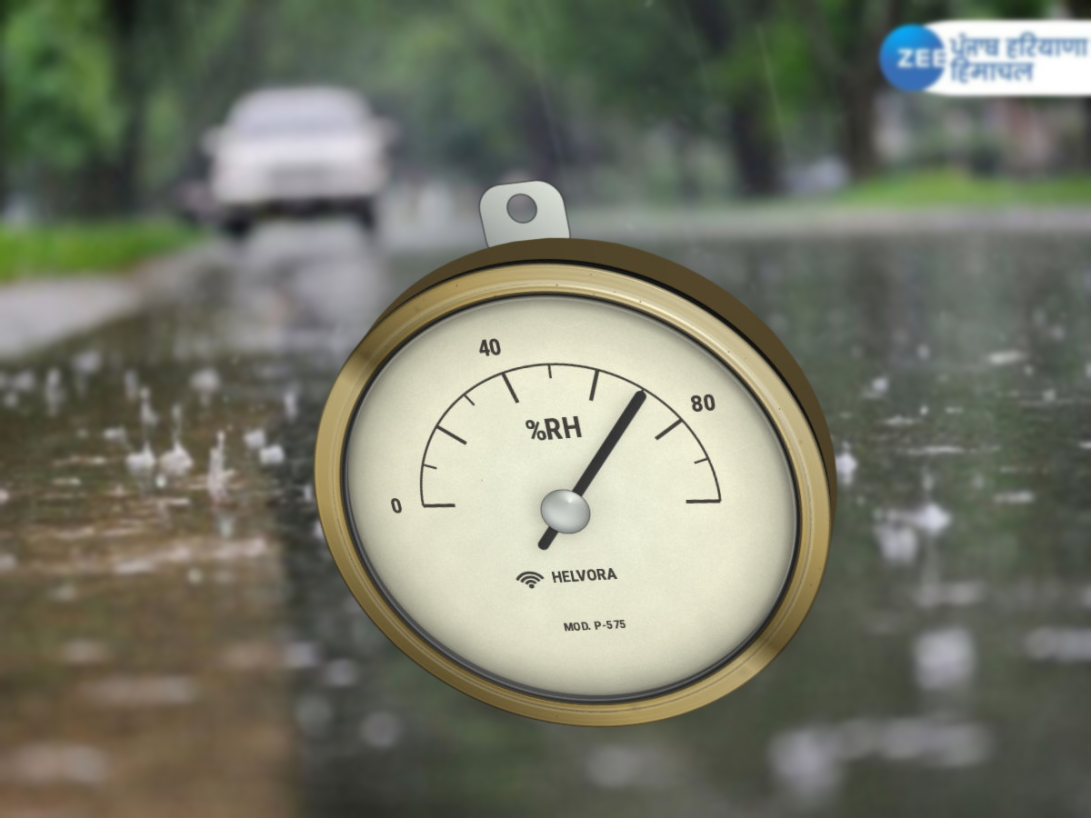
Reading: 70 %
